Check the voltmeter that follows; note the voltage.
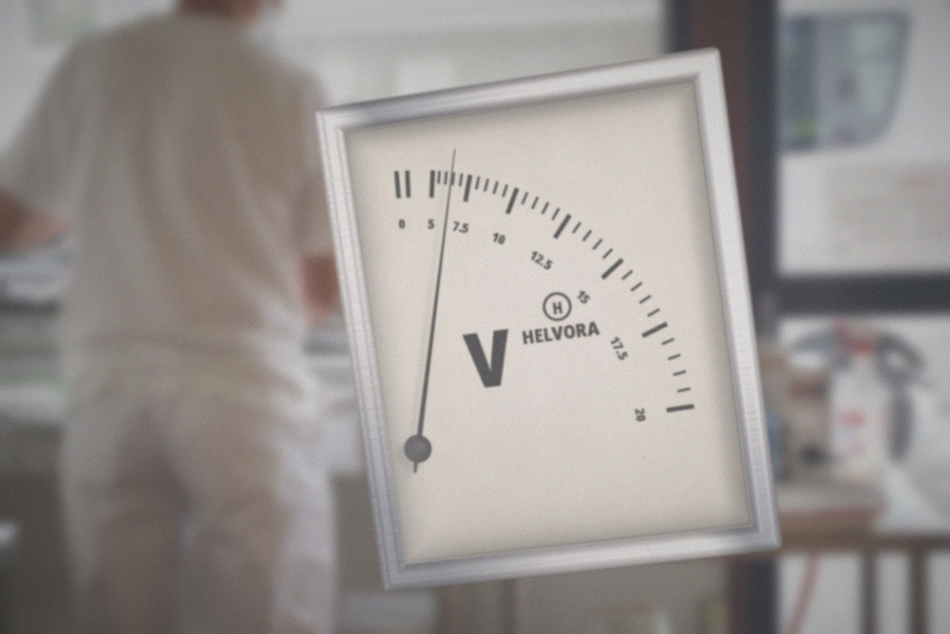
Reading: 6.5 V
